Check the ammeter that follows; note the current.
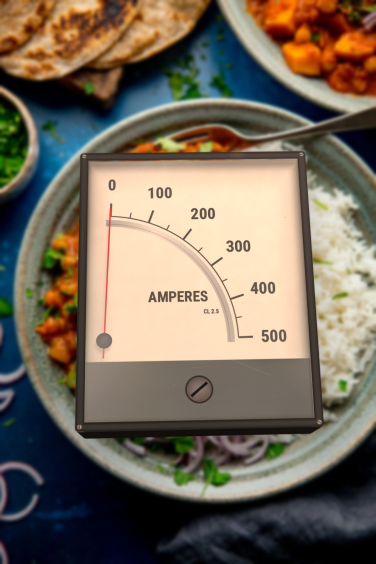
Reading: 0 A
